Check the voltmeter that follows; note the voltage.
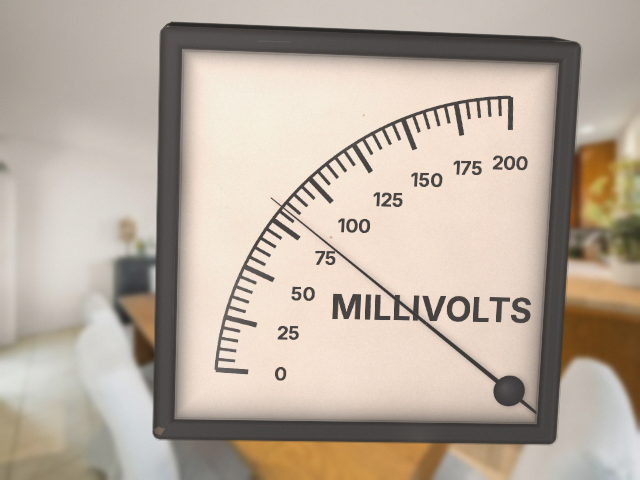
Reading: 82.5 mV
